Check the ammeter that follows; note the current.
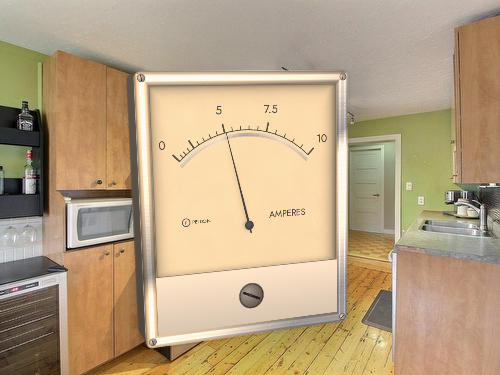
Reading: 5 A
